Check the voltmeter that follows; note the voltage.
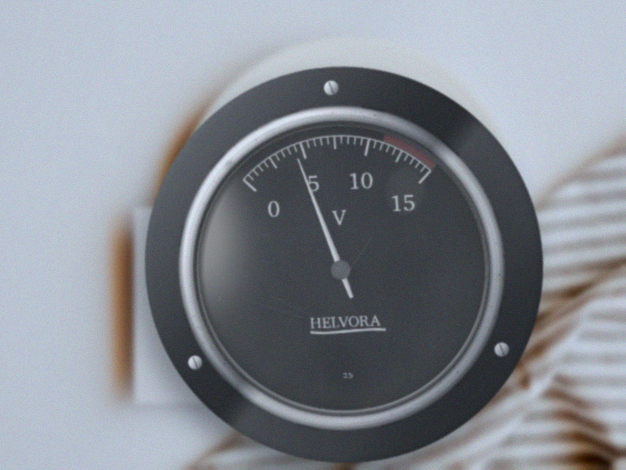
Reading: 4.5 V
